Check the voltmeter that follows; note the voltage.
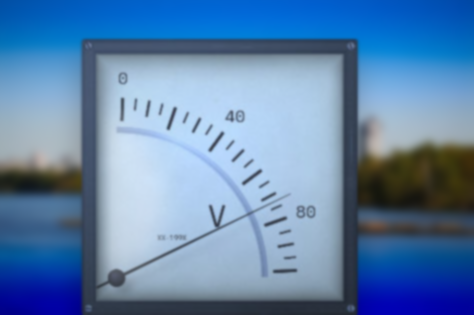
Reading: 72.5 V
